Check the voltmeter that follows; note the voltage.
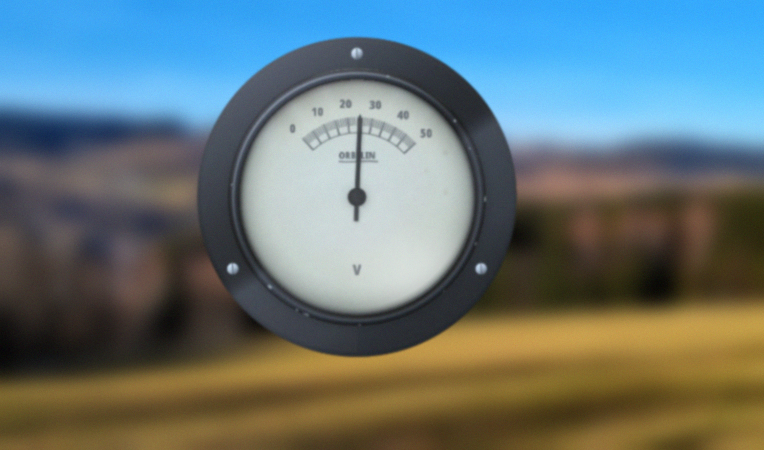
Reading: 25 V
